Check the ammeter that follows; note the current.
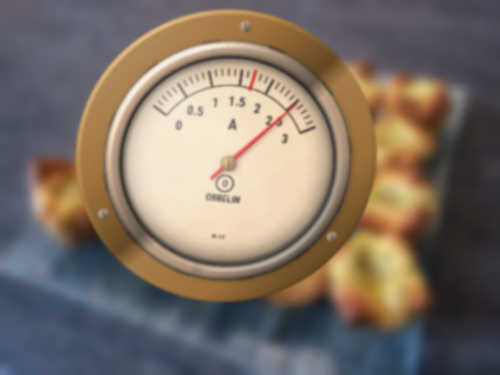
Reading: 2.5 A
